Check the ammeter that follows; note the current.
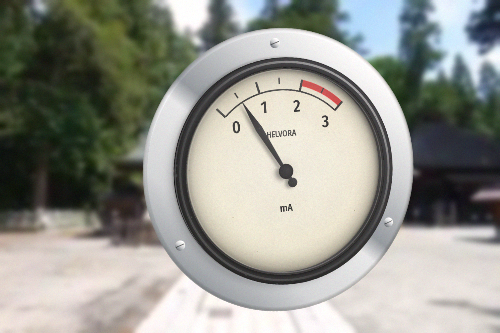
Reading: 0.5 mA
